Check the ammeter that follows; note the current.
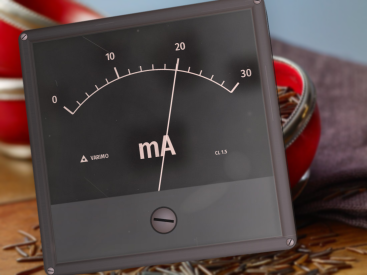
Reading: 20 mA
